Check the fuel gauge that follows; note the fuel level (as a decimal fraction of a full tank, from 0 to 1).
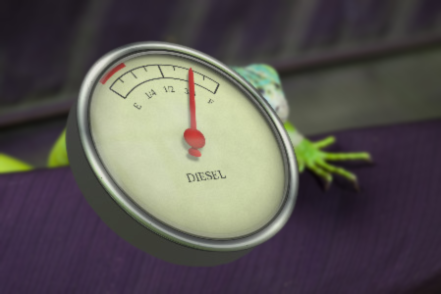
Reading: 0.75
